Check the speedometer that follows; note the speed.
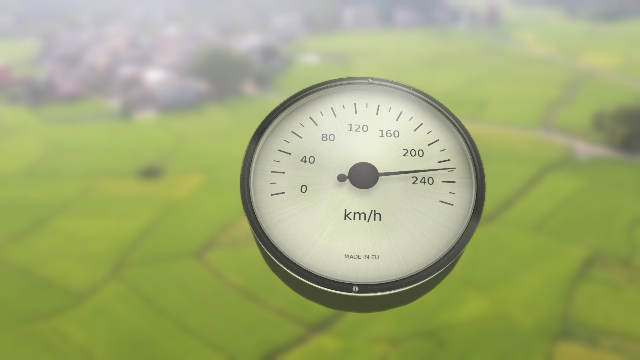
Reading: 230 km/h
